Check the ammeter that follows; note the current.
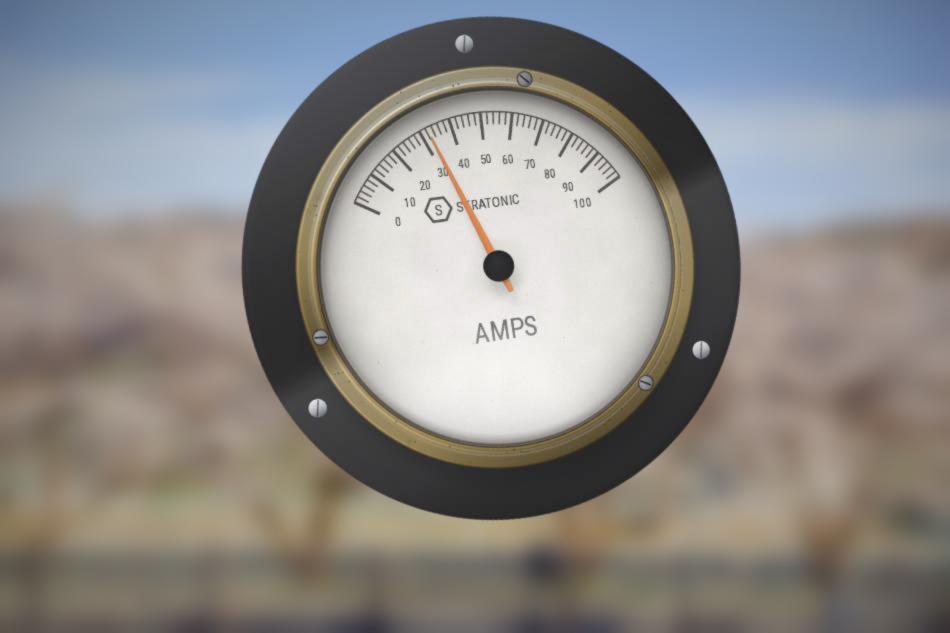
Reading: 32 A
